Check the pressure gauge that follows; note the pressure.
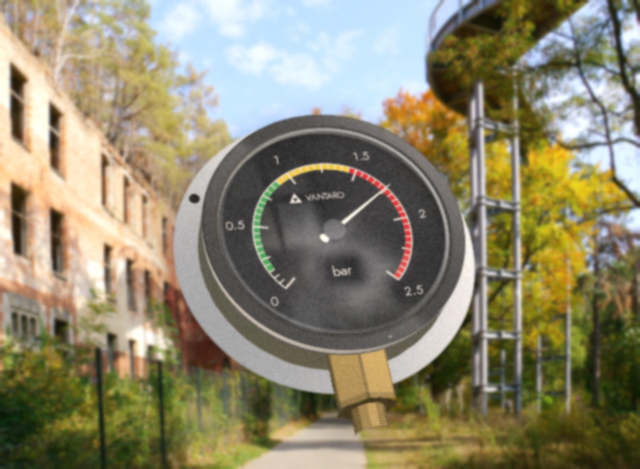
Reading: 1.75 bar
